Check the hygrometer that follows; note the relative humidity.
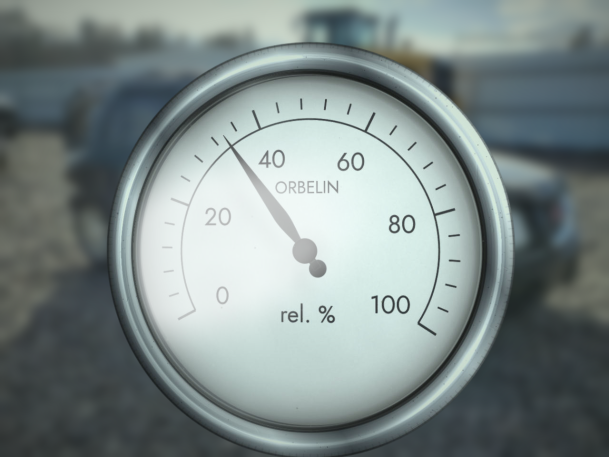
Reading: 34 %
